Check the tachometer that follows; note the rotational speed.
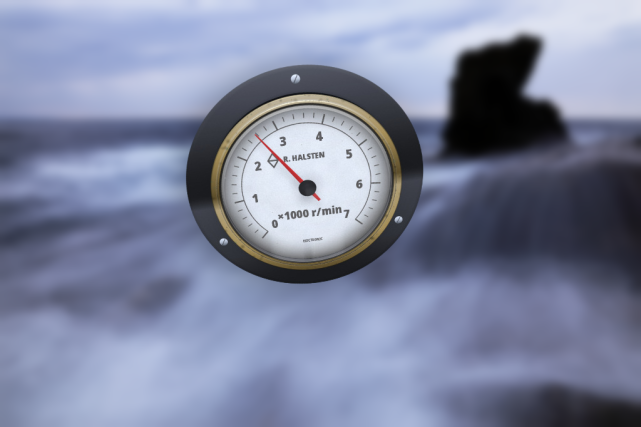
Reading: 2600 rpm
